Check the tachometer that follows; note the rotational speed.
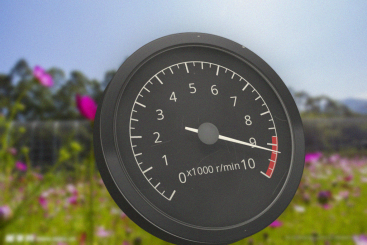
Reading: 9250 rpm
